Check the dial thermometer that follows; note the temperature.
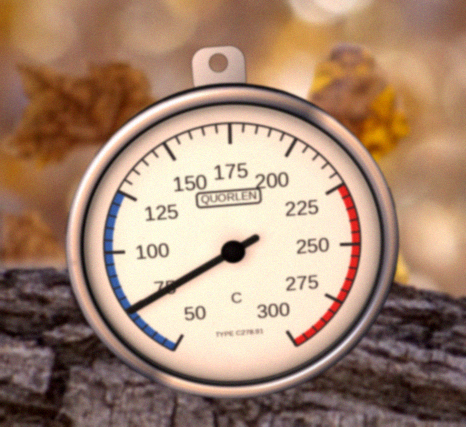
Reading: 75 °C
